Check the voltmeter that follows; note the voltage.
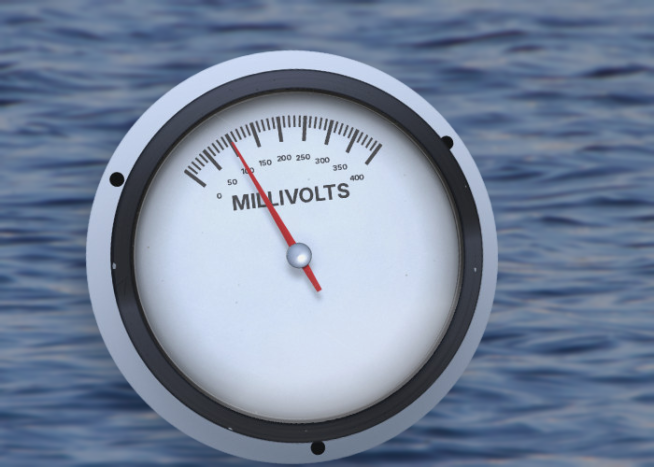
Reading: 100 mV
